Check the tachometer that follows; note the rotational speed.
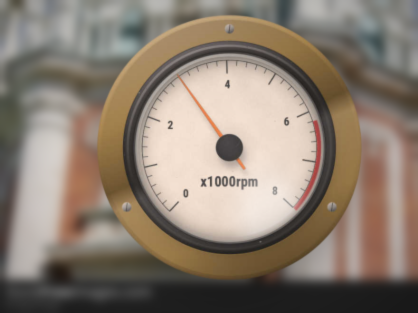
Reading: 3000 rpm
